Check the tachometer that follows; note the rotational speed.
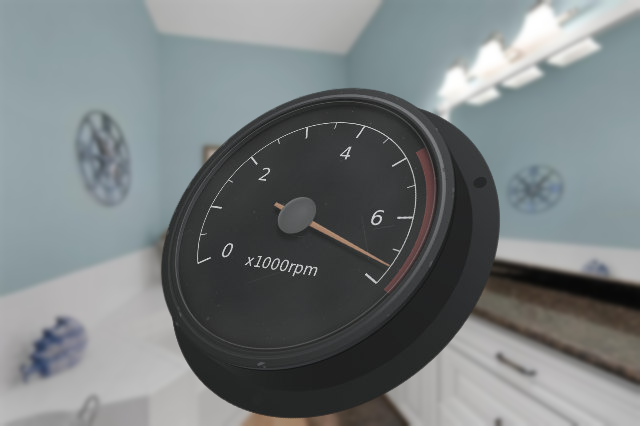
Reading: 6750 rpm
